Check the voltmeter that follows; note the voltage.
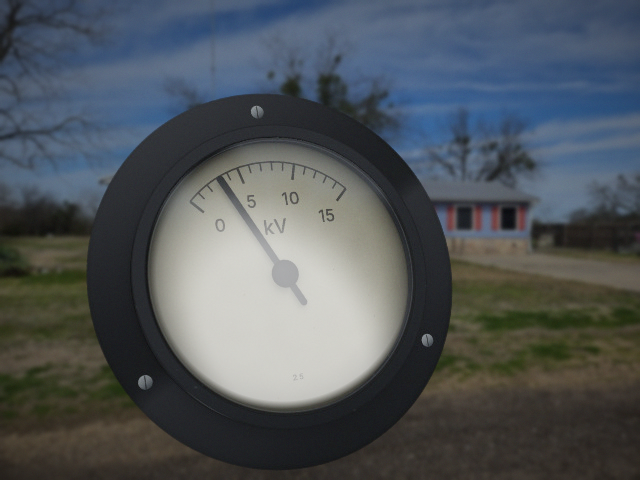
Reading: 3 kV
